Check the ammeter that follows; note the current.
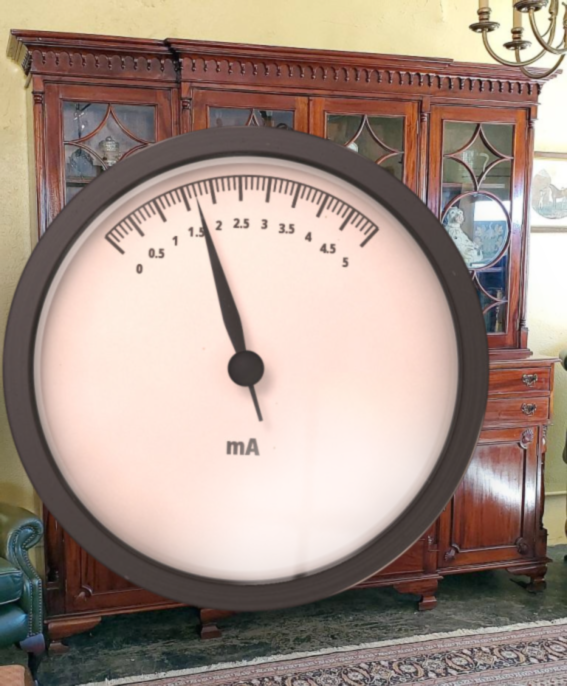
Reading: 1.7 mA
